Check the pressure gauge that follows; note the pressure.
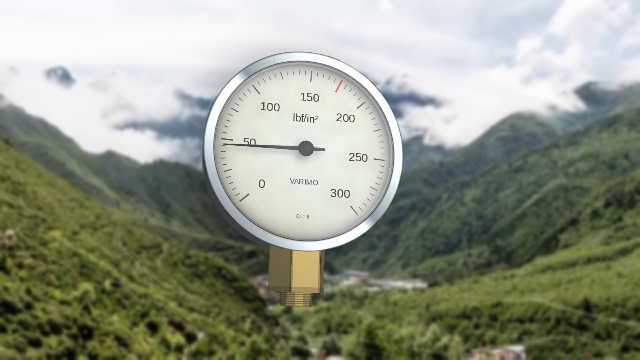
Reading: 45 psi
